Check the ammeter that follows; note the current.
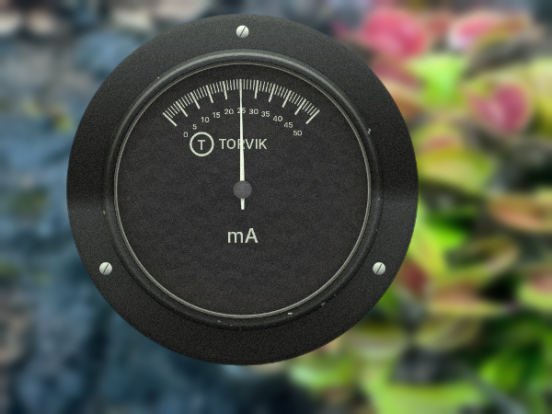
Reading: 25 mA
